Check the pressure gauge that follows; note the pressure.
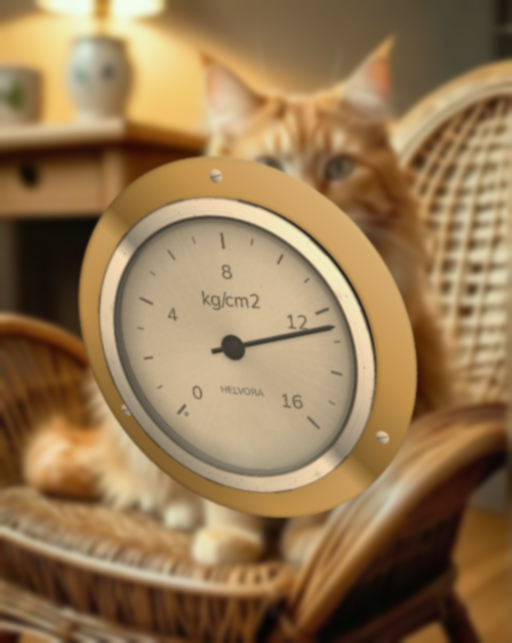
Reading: 12.5 kg/cm²
